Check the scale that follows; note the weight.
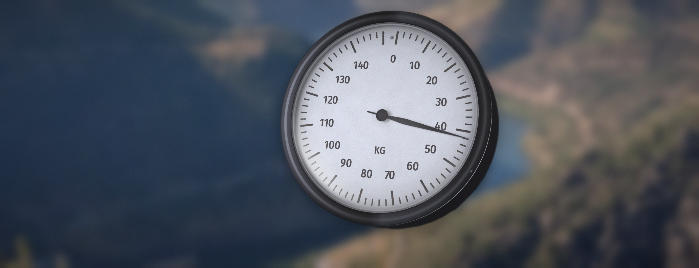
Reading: 42 kg
